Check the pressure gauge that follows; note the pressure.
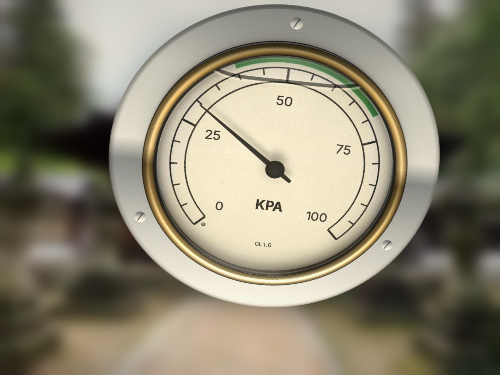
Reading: 30 kPa
